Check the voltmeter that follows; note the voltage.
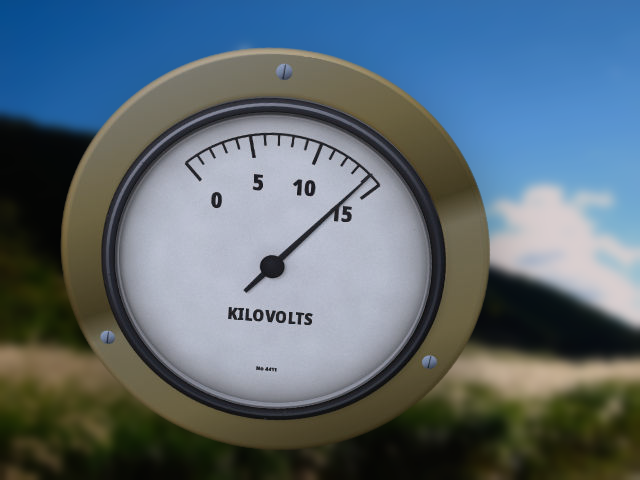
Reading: 14 kV
